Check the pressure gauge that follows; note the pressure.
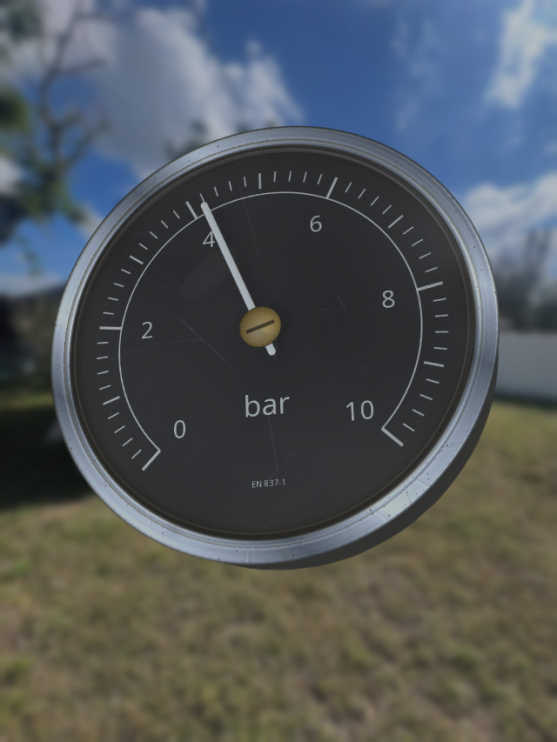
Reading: 4.2 bar
